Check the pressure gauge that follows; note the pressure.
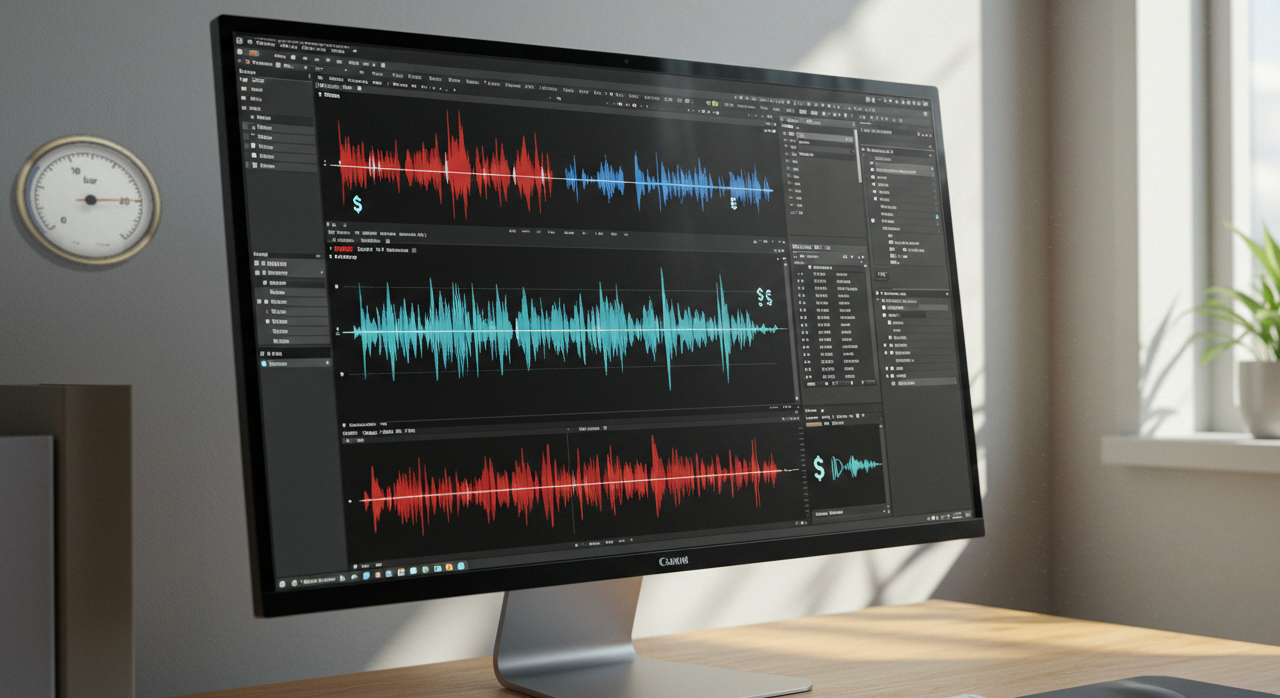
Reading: 20 bar
